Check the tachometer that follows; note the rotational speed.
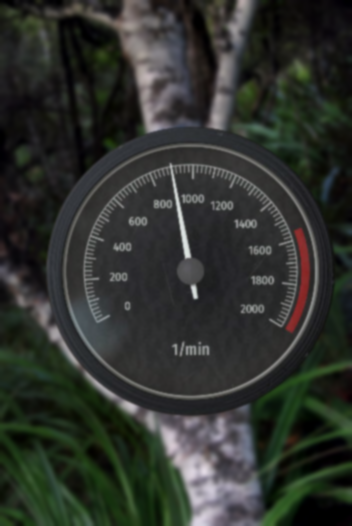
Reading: 900 rpm
